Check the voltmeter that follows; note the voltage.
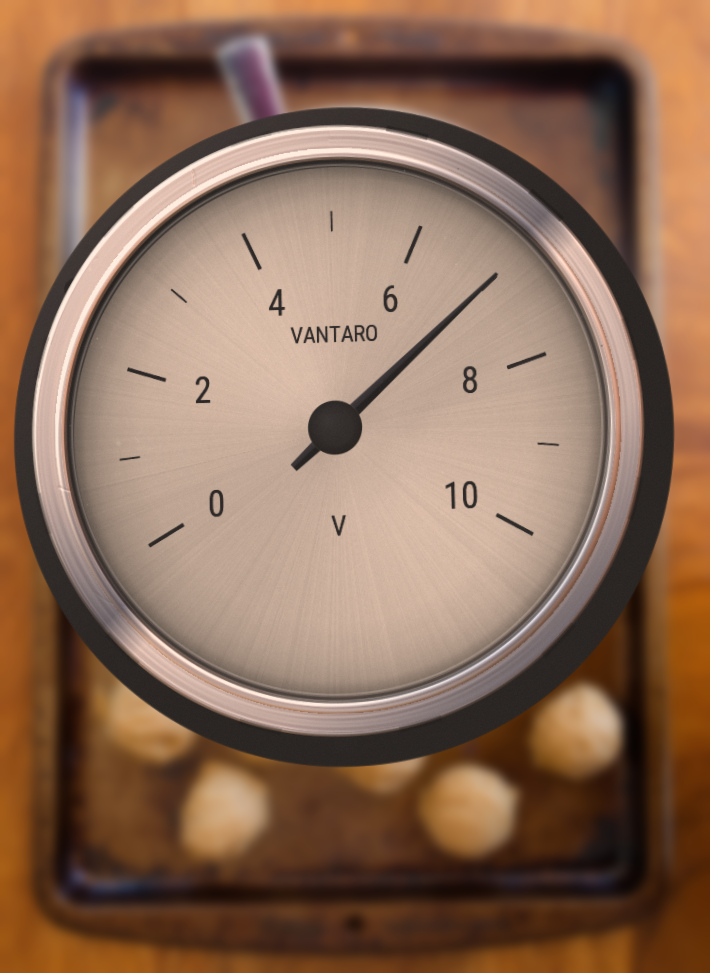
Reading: 7 V
